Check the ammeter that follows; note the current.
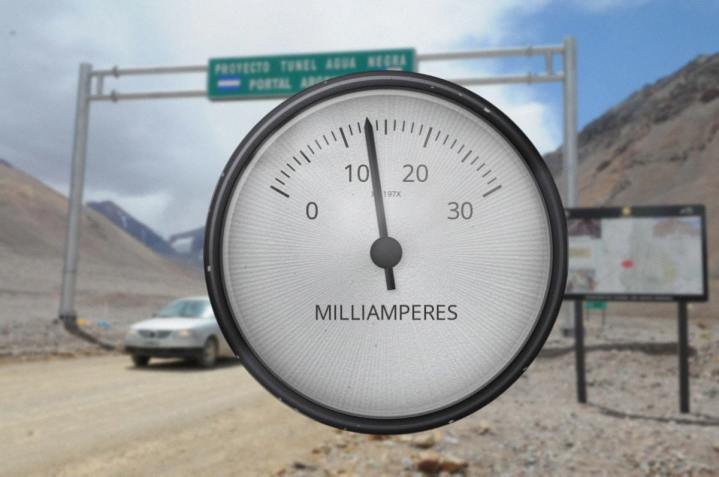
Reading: 13 mA
